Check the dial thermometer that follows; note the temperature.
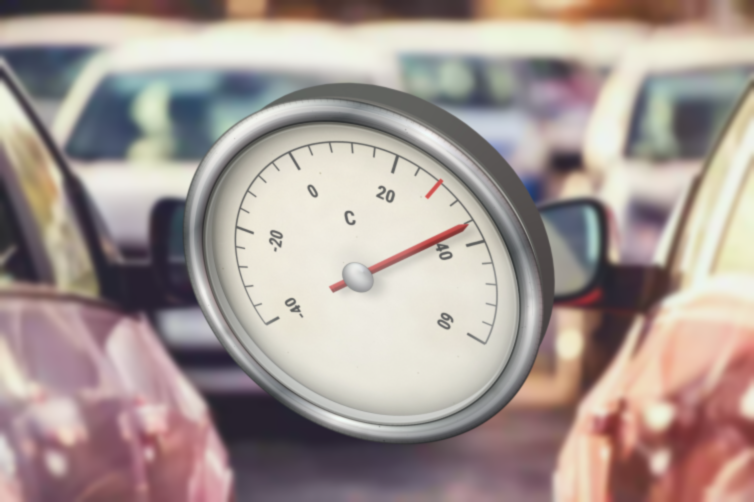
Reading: 36 °C
